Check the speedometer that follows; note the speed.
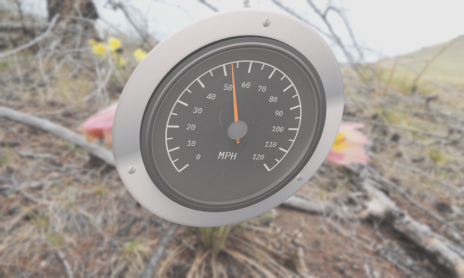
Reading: 52.5 mph
